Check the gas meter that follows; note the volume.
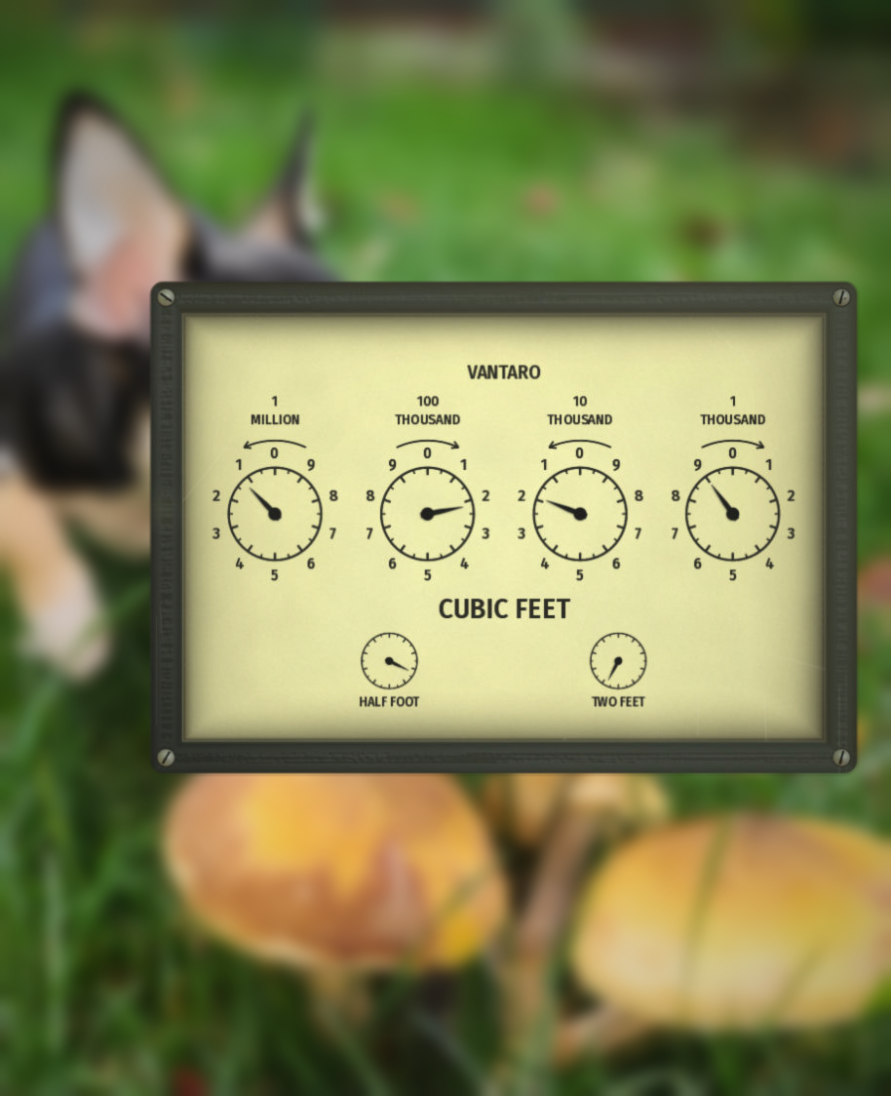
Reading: 121900 ft³
